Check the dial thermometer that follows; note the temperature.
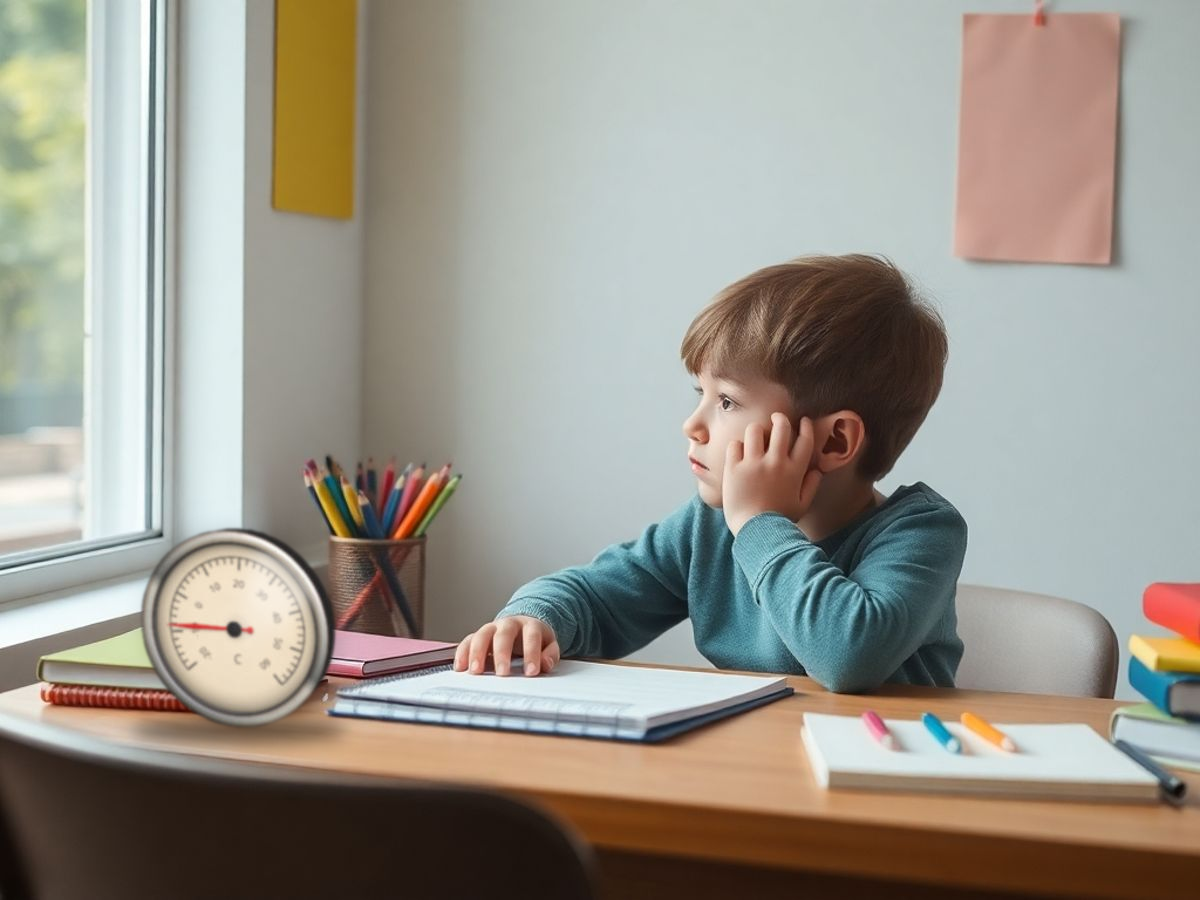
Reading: -8 °C
